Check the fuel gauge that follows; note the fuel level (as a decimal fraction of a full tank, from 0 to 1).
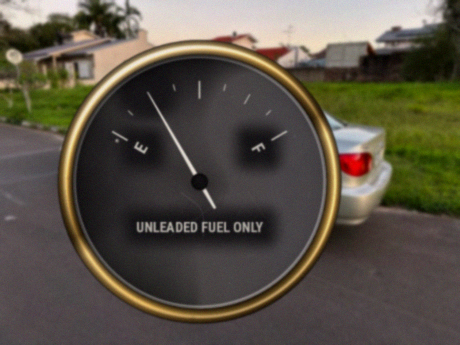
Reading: 0.25
